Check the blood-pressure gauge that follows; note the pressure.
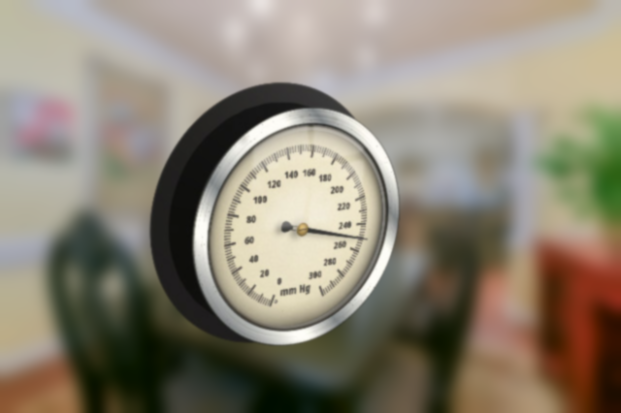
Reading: 250 mmHg
